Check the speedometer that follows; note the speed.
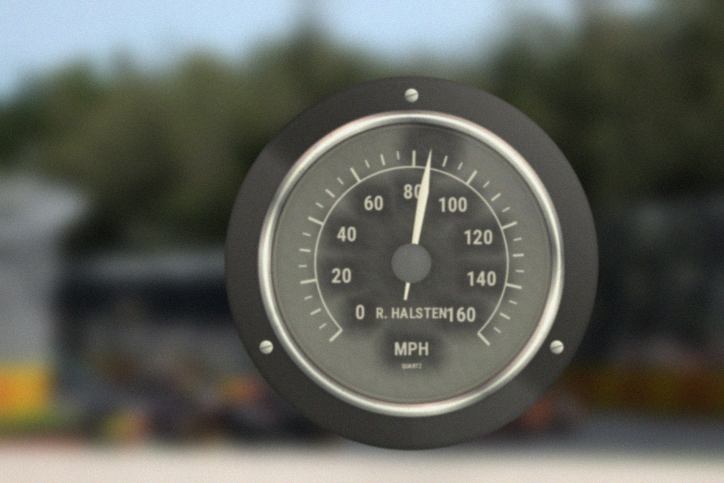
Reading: 85 mph
